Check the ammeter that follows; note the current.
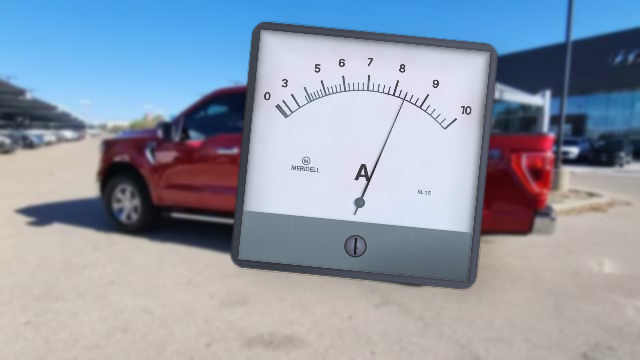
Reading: 8.4 A
